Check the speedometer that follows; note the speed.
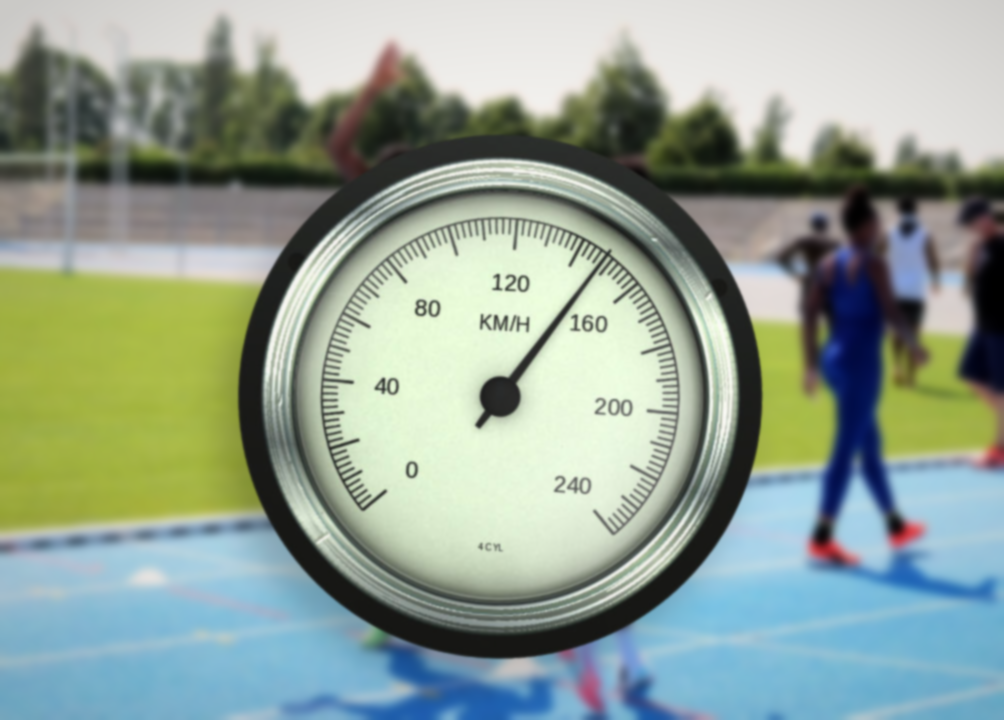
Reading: 148 km/h
